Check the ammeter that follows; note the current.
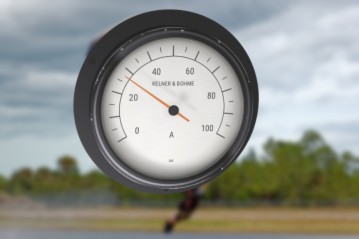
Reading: 27.5 A
